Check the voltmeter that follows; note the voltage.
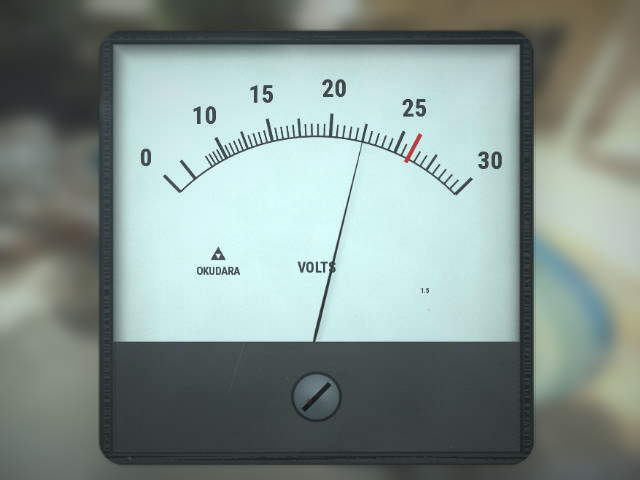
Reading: 22.5 V
